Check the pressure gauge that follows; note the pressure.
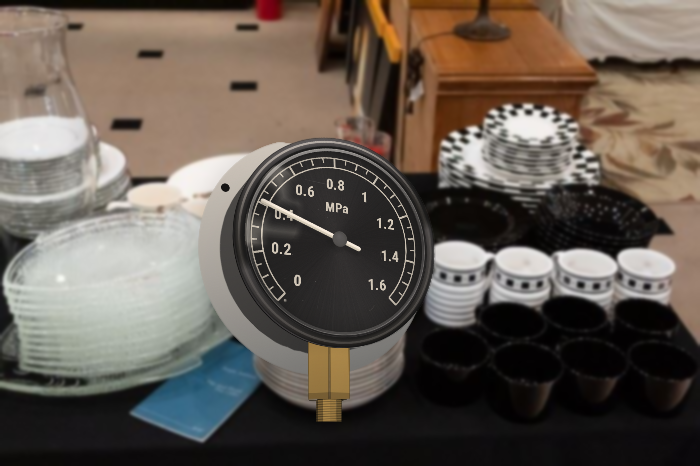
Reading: 0.4 MPa
